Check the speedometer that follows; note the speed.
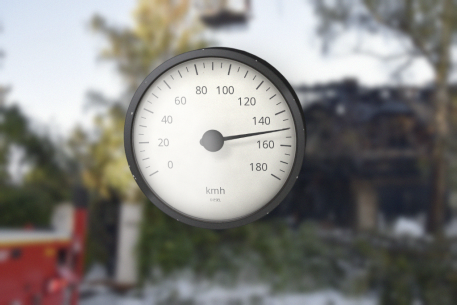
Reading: 150 km/h
